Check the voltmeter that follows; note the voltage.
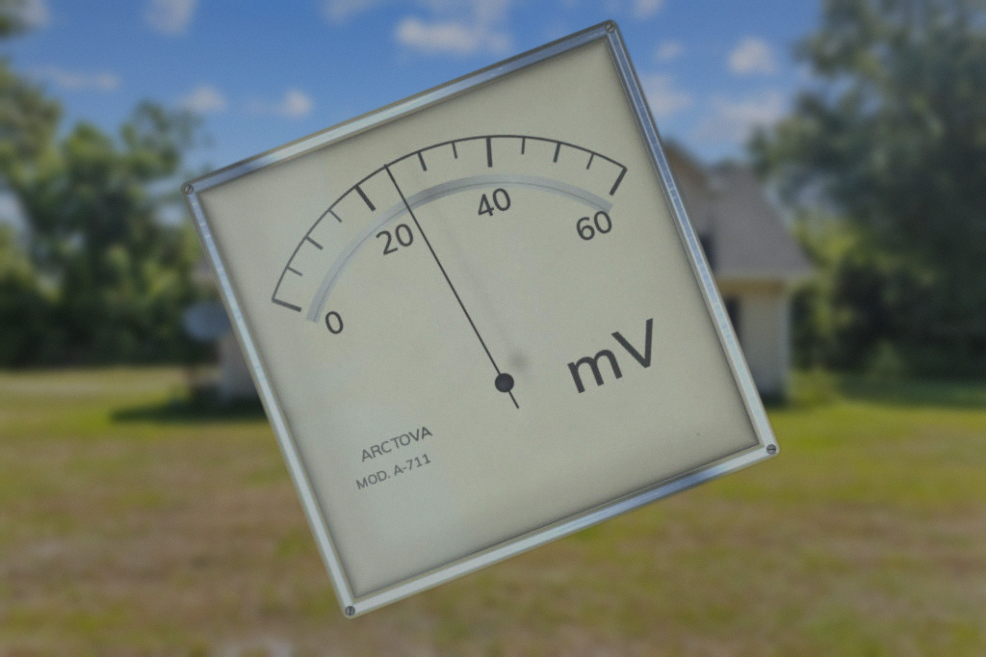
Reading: 25 mV
